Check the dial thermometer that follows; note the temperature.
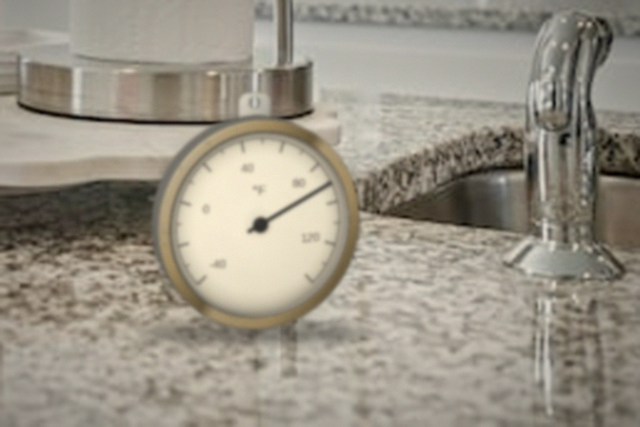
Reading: 90 °F
